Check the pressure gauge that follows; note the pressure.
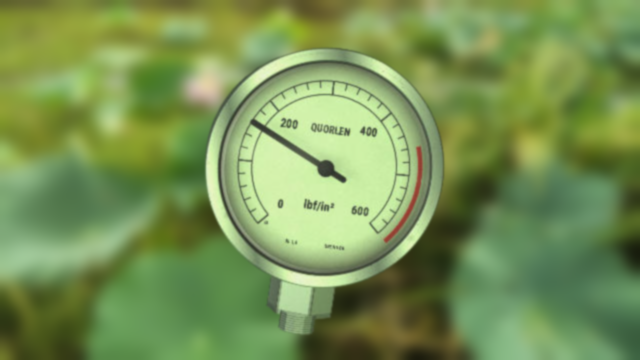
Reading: 160 psi
